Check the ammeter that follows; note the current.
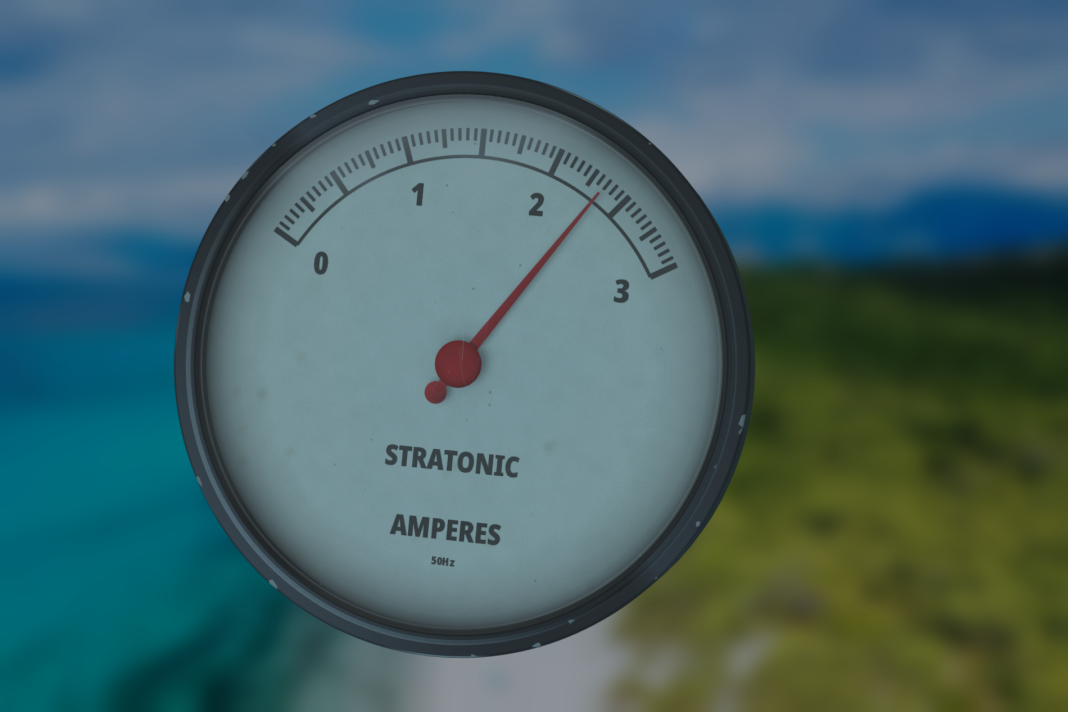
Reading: 2.35 A
